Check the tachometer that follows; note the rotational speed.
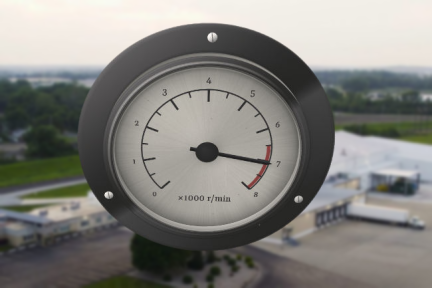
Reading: 7000 rpm
